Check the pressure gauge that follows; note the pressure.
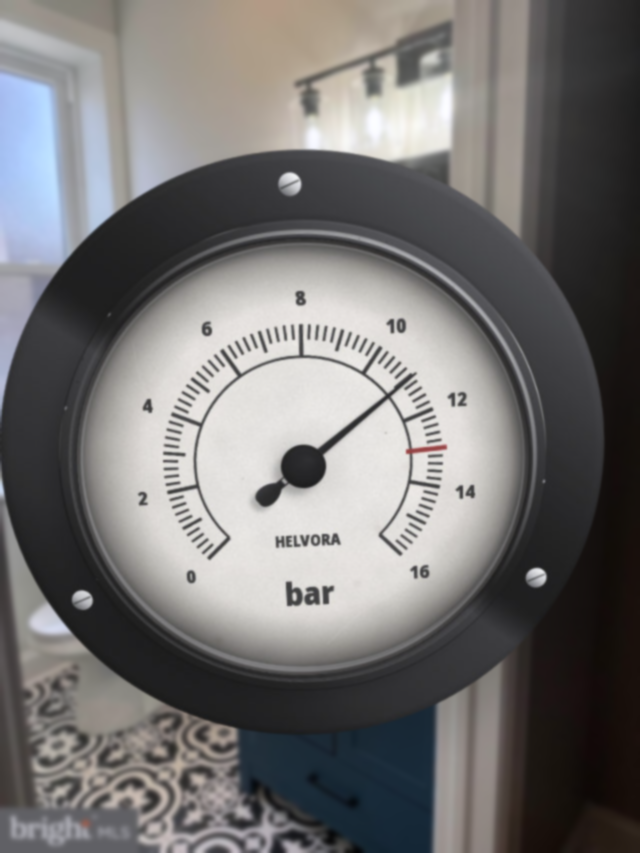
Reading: 11 bar
